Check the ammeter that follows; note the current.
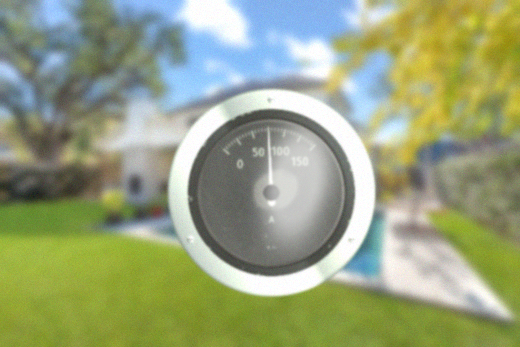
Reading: 75 A
